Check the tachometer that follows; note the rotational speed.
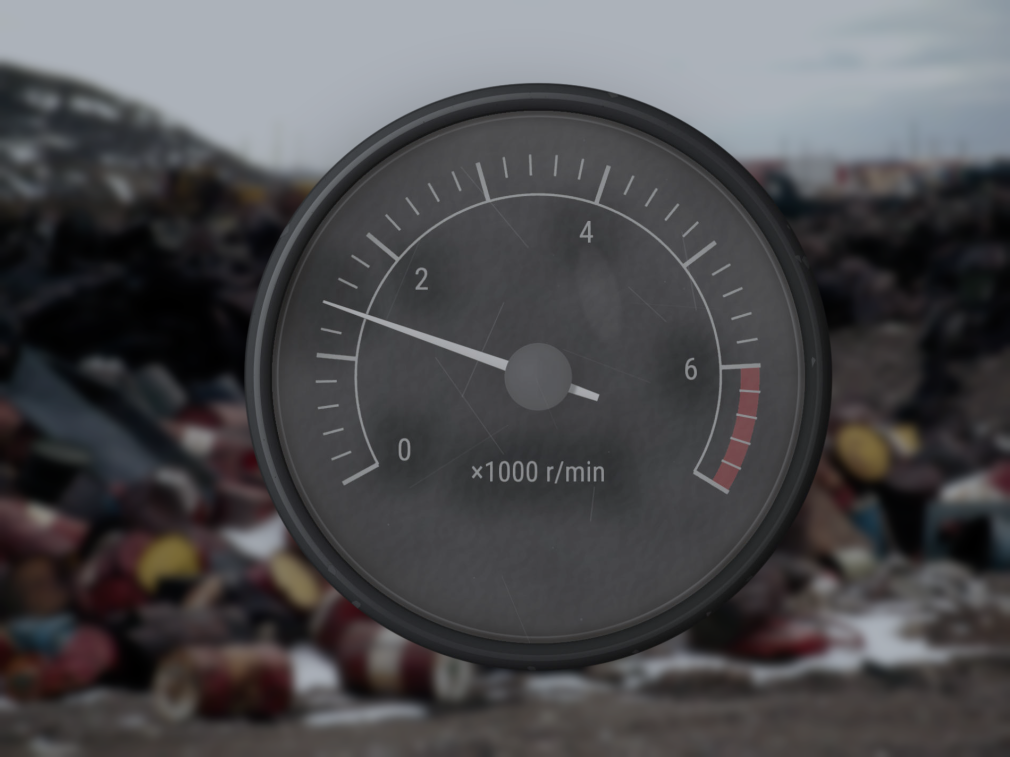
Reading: 1400 rpm
